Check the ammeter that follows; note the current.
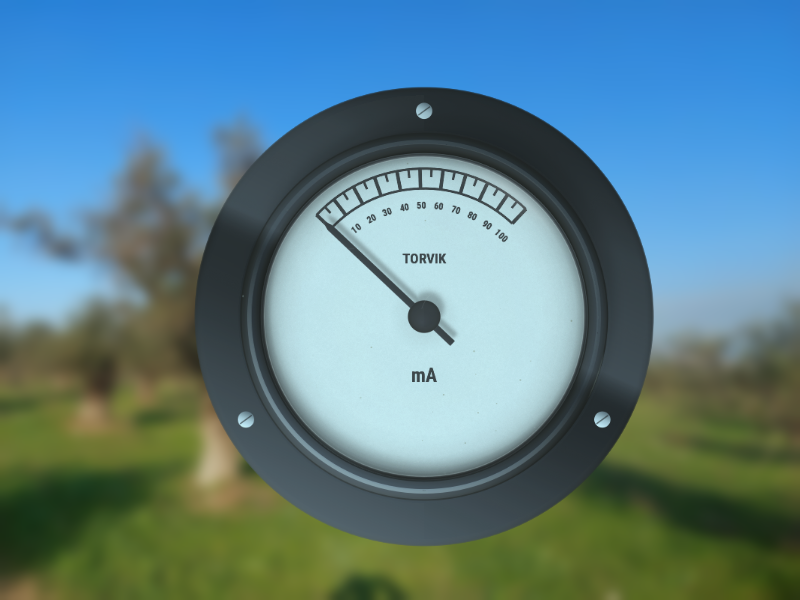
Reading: 0 mA
